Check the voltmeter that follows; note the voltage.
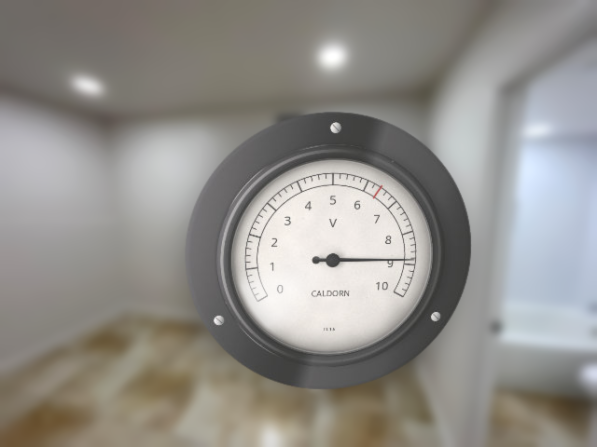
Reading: 8.8 V
